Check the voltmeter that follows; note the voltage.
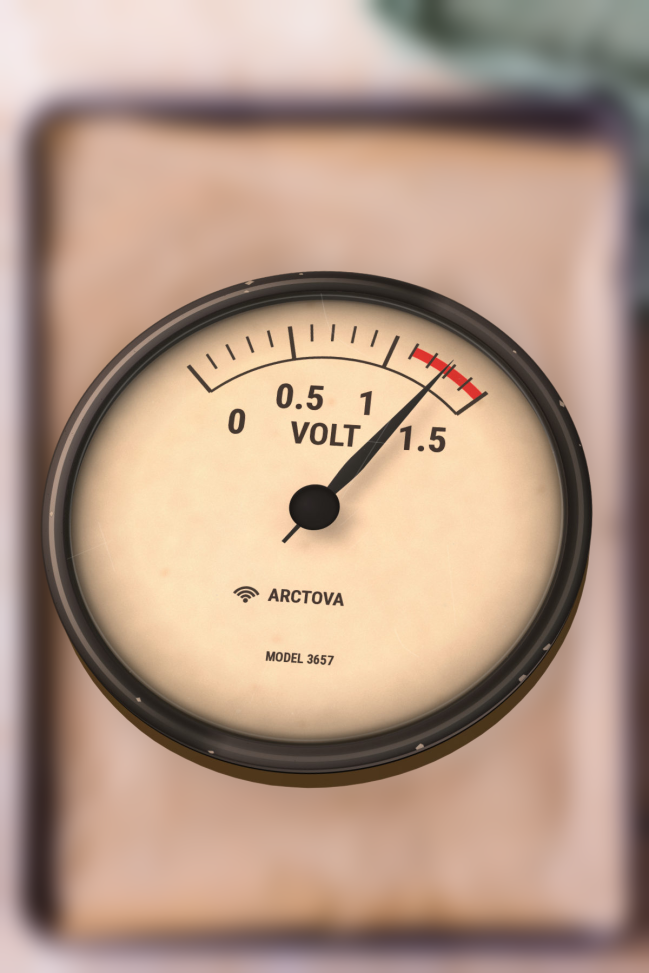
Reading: 1.3 V
